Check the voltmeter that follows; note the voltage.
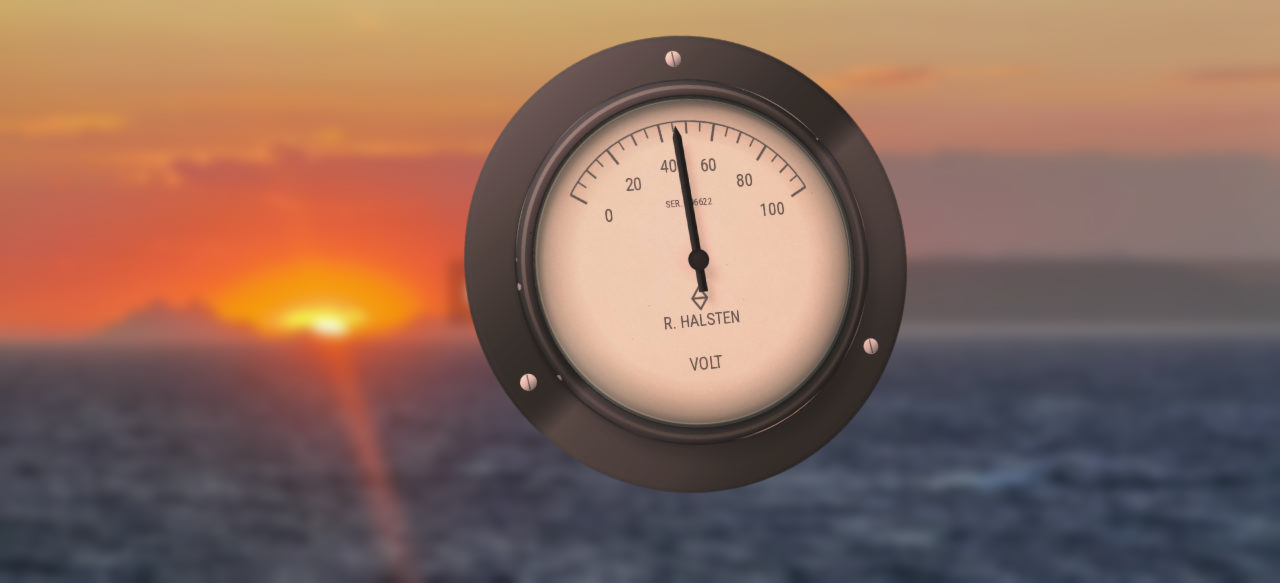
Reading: 45 V
